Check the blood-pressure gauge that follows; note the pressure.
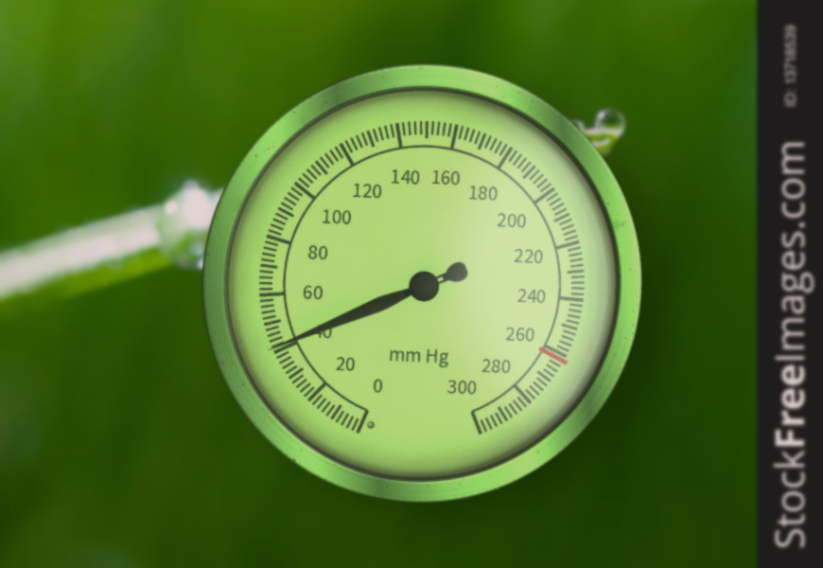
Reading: 42 mmHg
